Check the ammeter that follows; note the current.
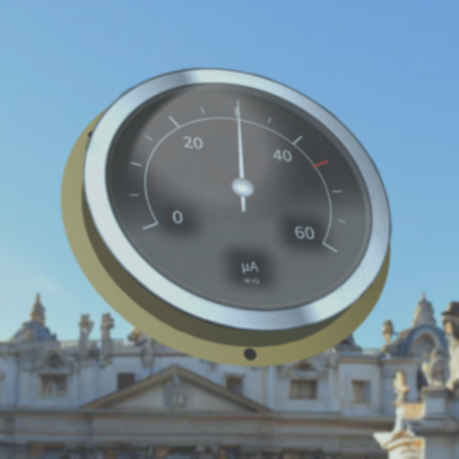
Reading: 30 µA
